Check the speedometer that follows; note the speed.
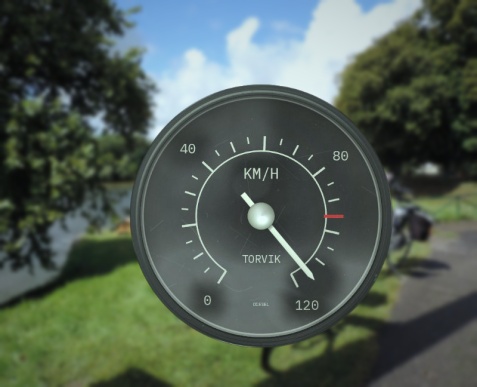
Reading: 115 km/h
